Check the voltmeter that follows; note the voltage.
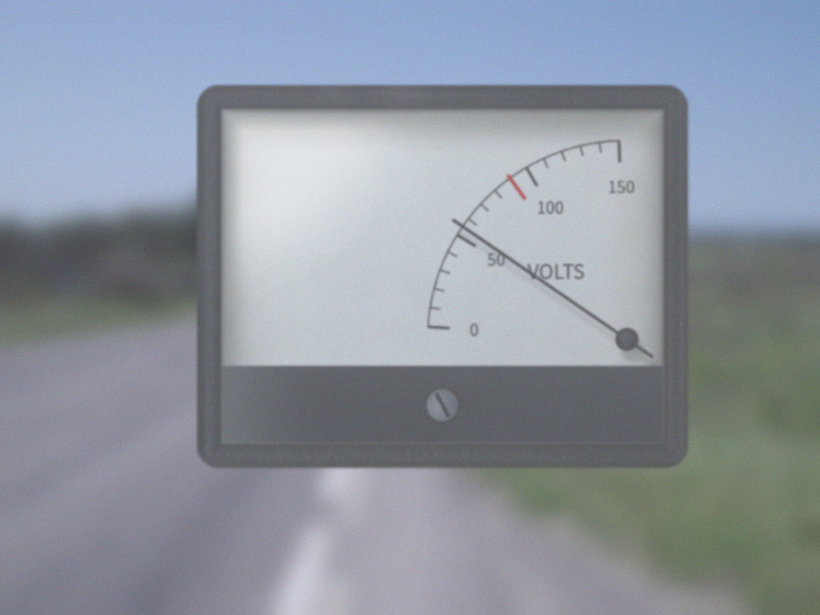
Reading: 55 V
